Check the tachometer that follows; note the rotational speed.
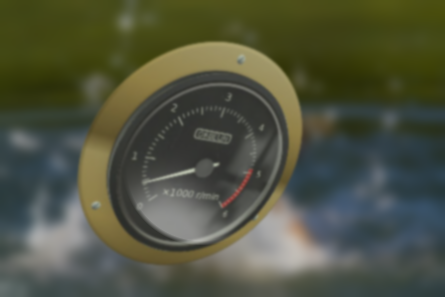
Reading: 500 rpm
